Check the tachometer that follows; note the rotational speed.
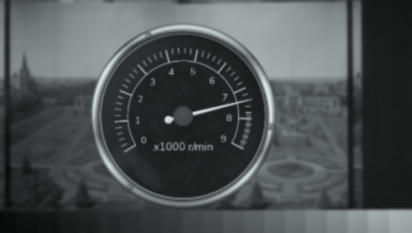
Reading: 7400 rpm
